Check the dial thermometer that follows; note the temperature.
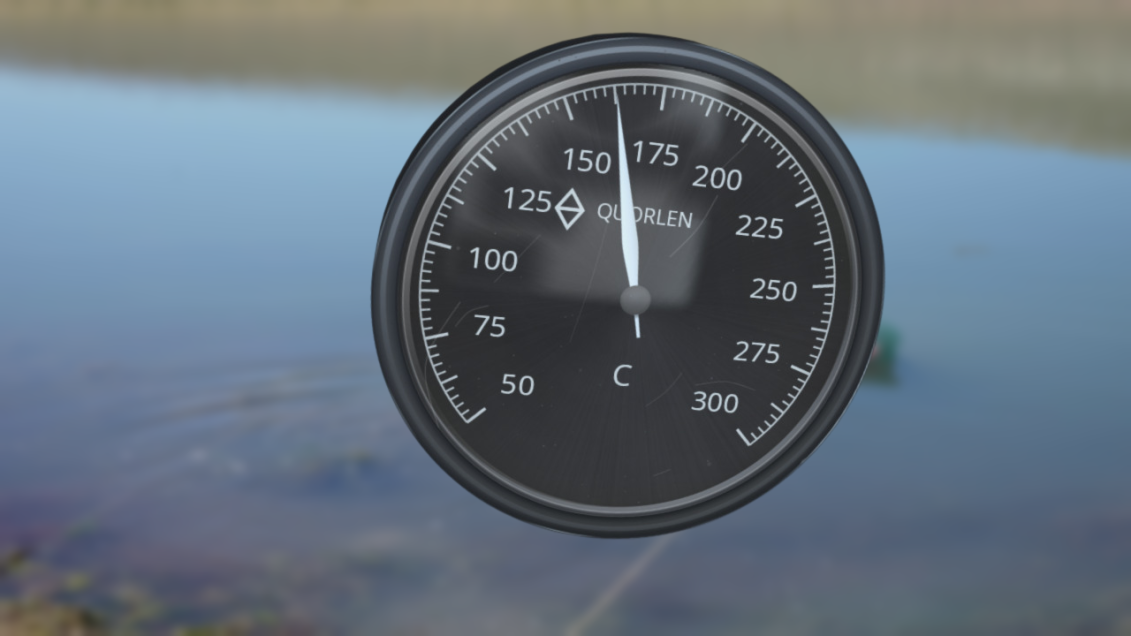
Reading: 162.5 °C
